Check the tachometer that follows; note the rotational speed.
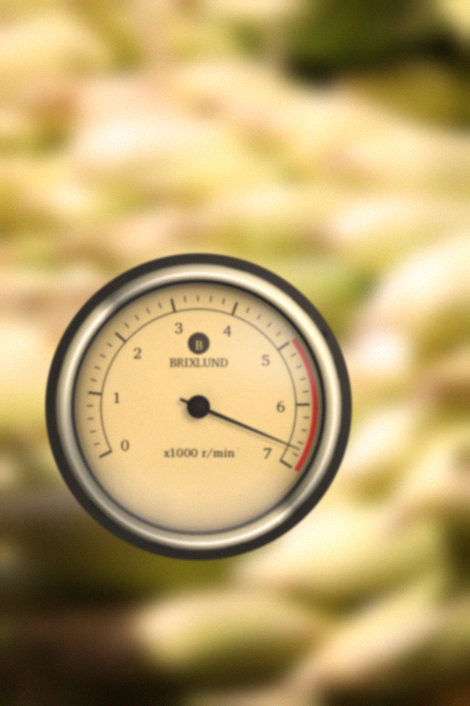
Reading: 6700 rpm
